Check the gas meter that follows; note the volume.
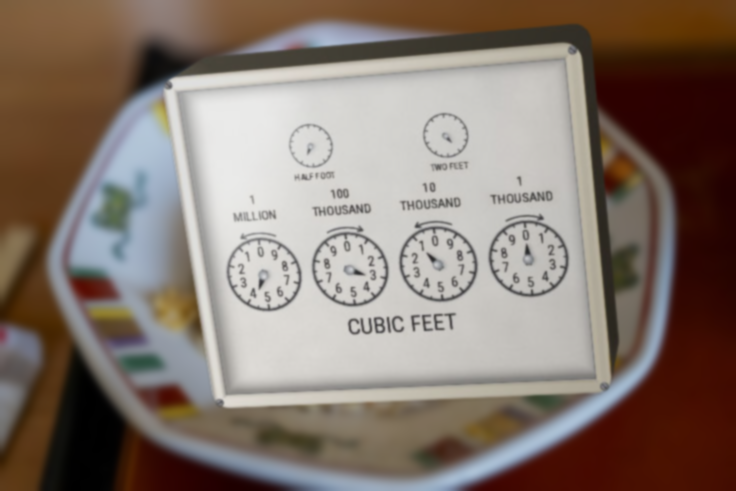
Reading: 431000 ft³
